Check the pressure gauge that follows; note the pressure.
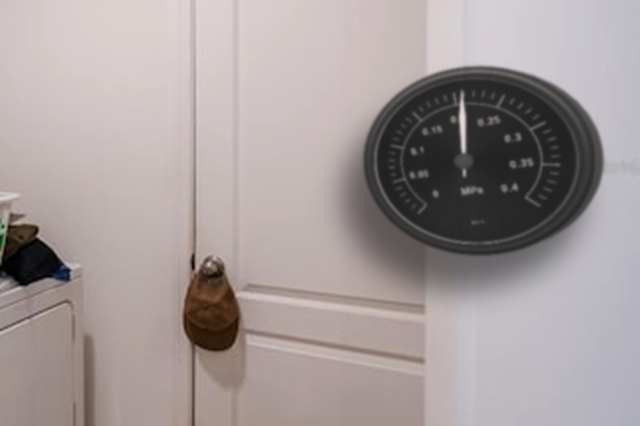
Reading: 0.21 MPa
